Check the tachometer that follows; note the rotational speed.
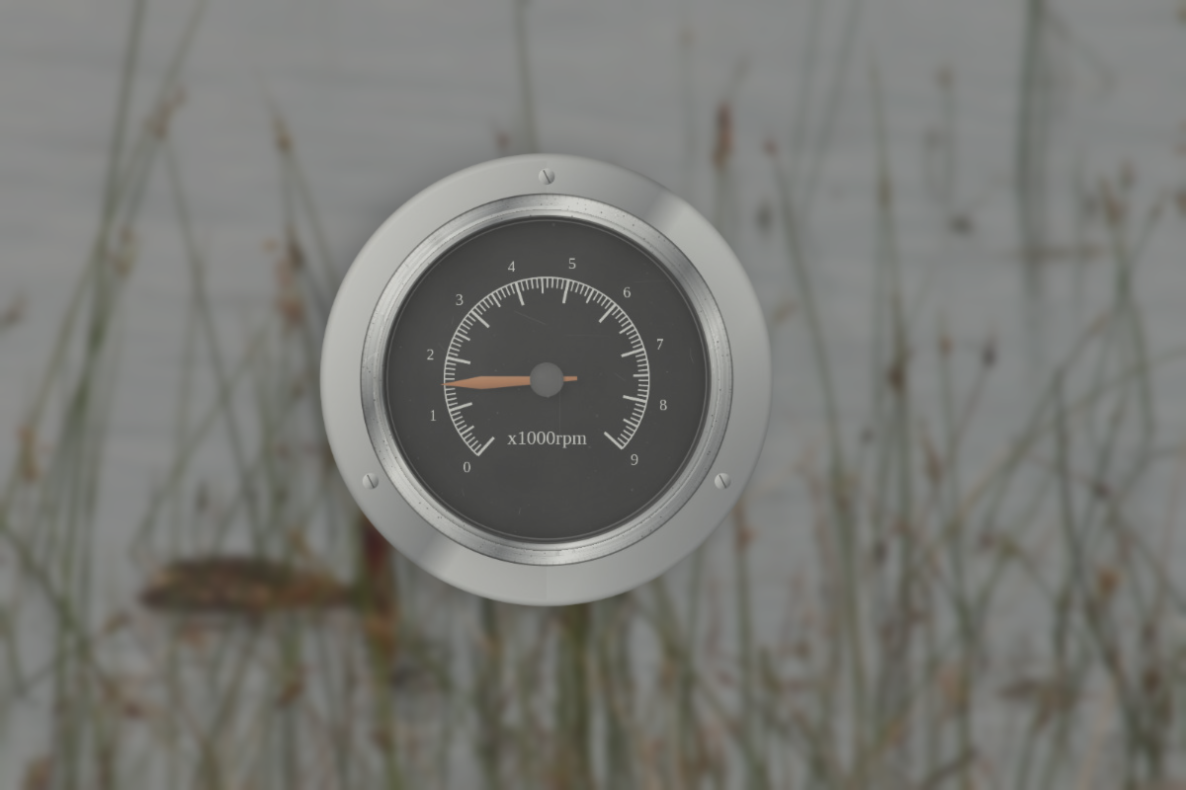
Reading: 1500 rpm
